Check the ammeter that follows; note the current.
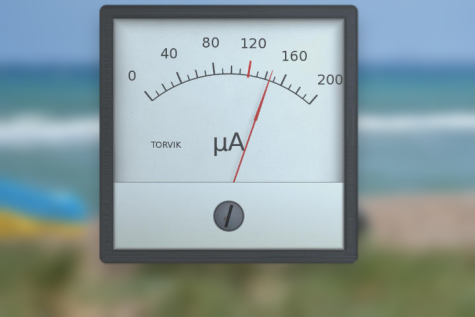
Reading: 145 µA
